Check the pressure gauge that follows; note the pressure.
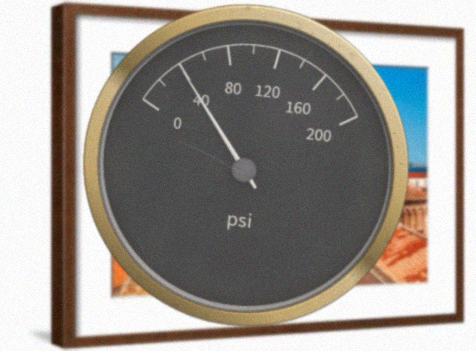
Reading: 40 psi
